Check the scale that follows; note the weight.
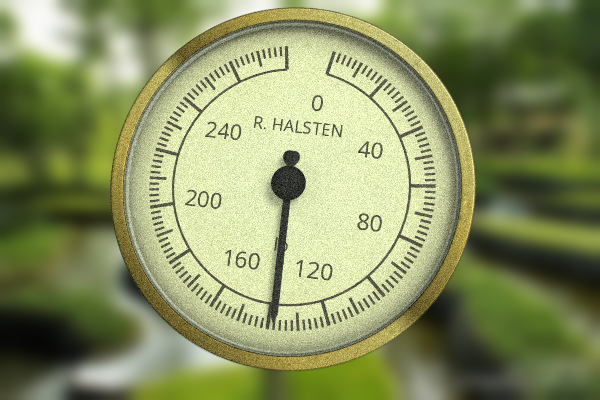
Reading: 138 lb
